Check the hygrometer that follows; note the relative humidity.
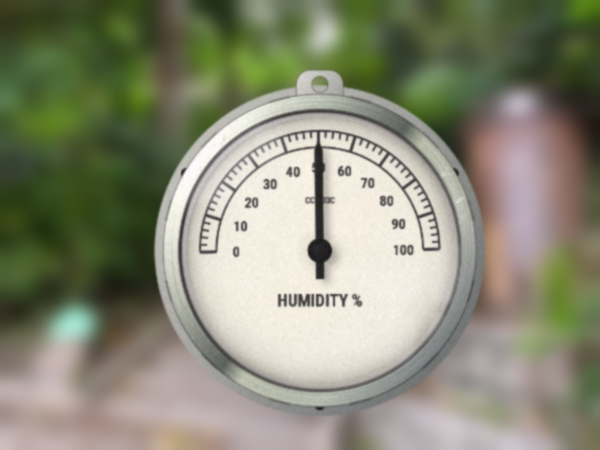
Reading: 50 %
